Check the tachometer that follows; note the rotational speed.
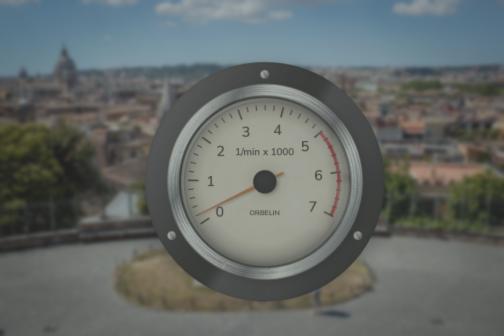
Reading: 200 rpm
